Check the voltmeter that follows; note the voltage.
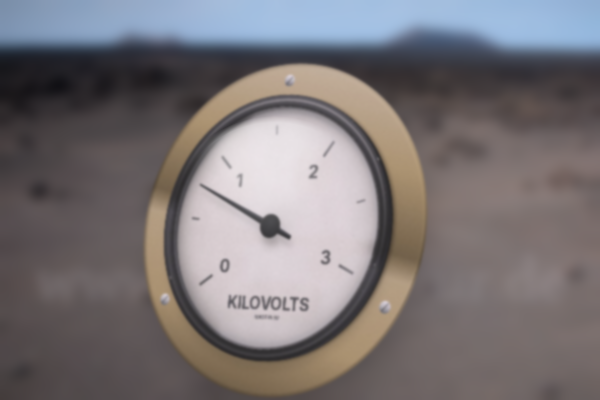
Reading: 0.75 kV
